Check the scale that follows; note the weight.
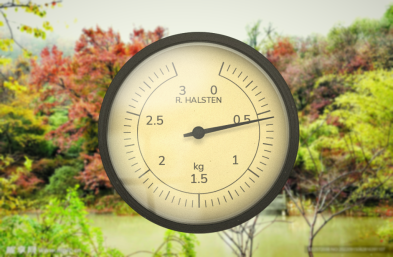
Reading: 0.55 kg
